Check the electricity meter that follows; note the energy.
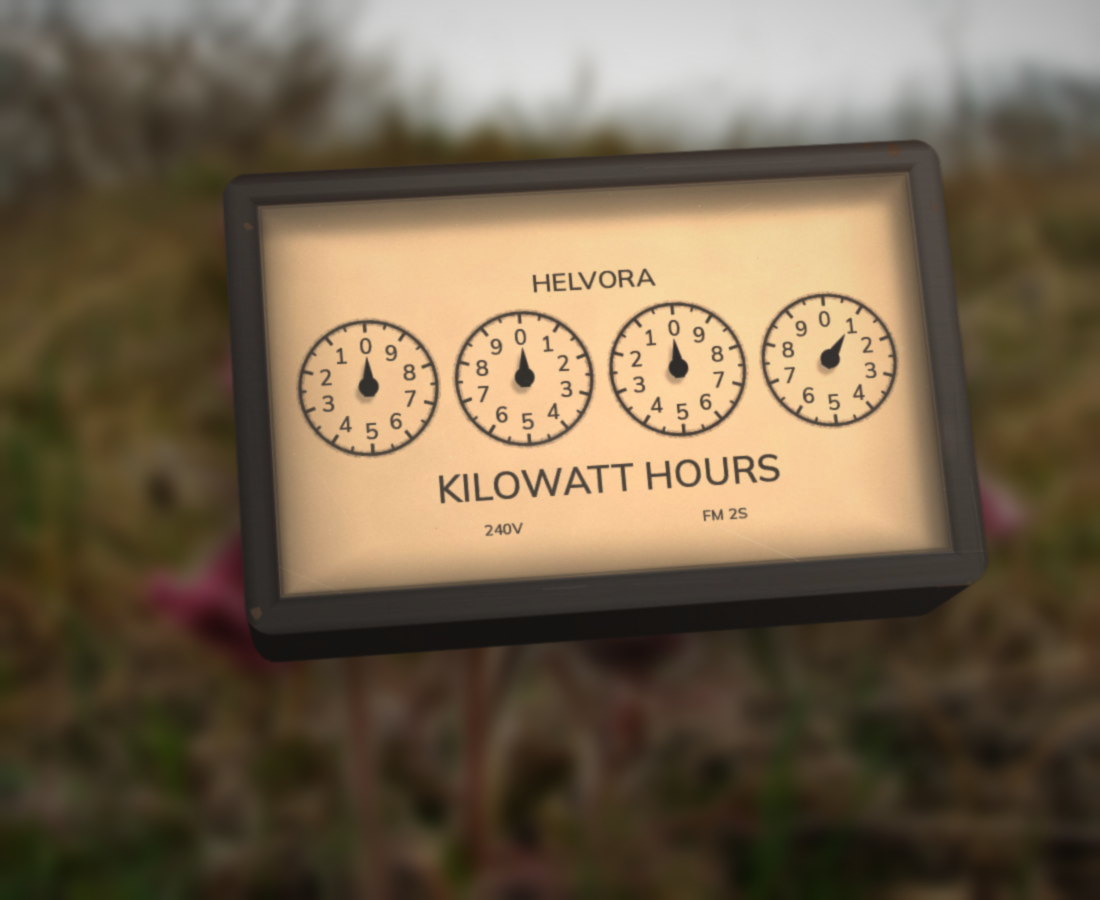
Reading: 1 kWh
